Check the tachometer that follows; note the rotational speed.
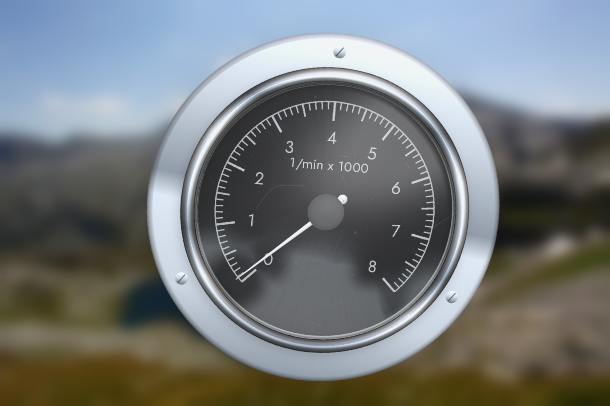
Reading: 100 rpm
